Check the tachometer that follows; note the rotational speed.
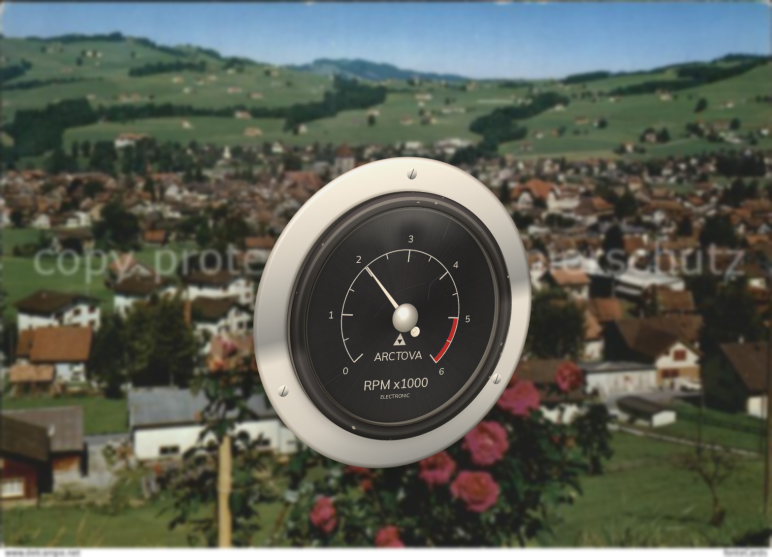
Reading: 2000 rpm
